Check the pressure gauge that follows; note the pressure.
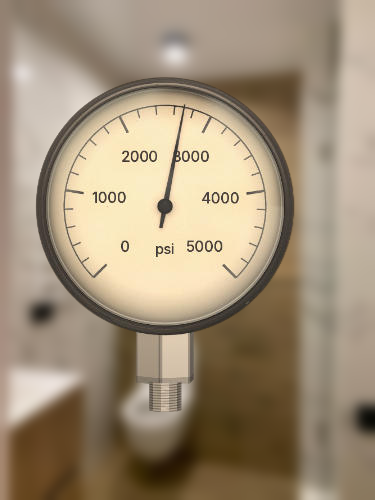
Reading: 2700 psi
